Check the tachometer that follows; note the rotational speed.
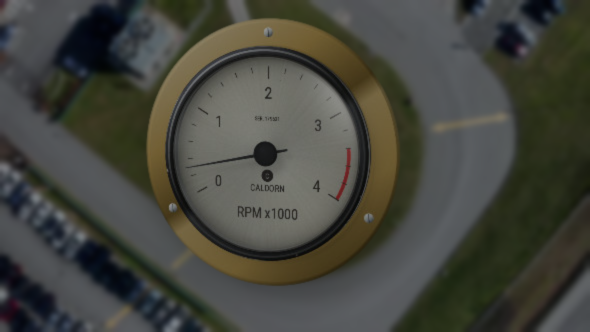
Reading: 300 rpm
